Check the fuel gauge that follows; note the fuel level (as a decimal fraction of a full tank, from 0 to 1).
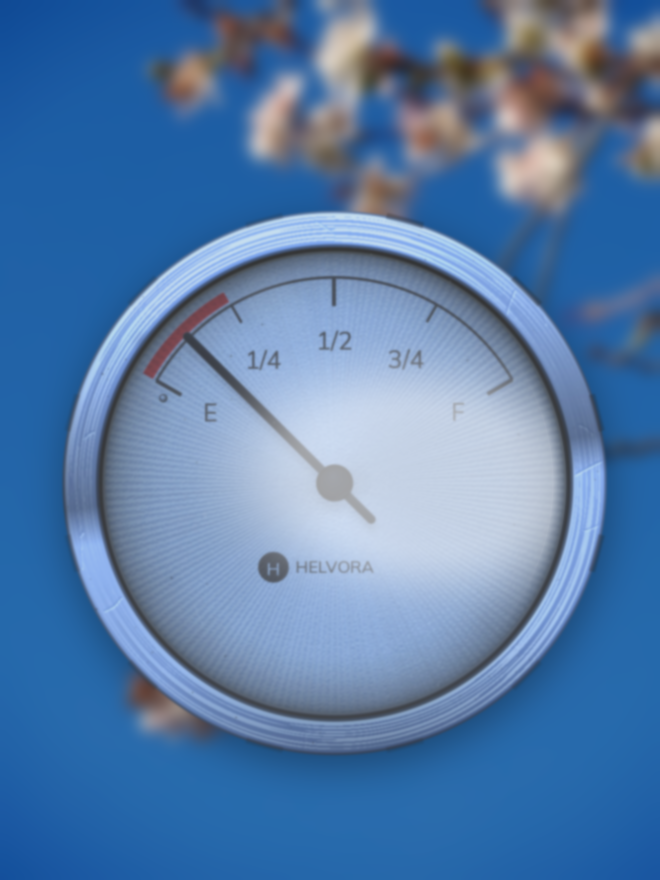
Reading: 0.125
